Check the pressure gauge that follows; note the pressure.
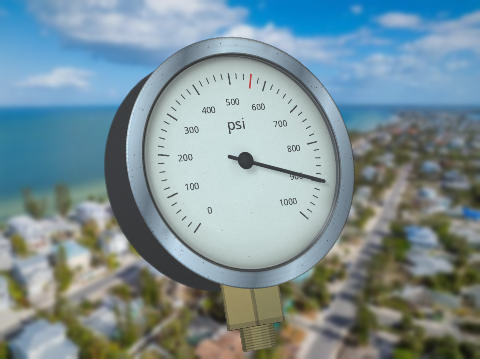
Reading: 900 psi
